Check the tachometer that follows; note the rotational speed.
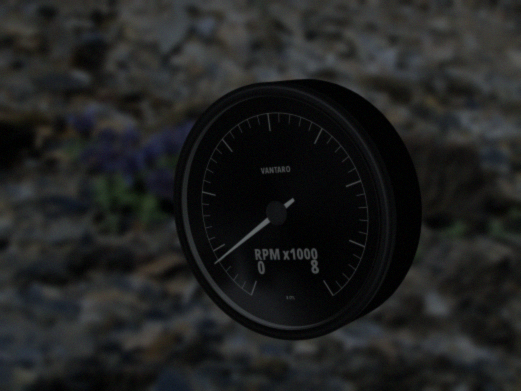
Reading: 800 rpm
